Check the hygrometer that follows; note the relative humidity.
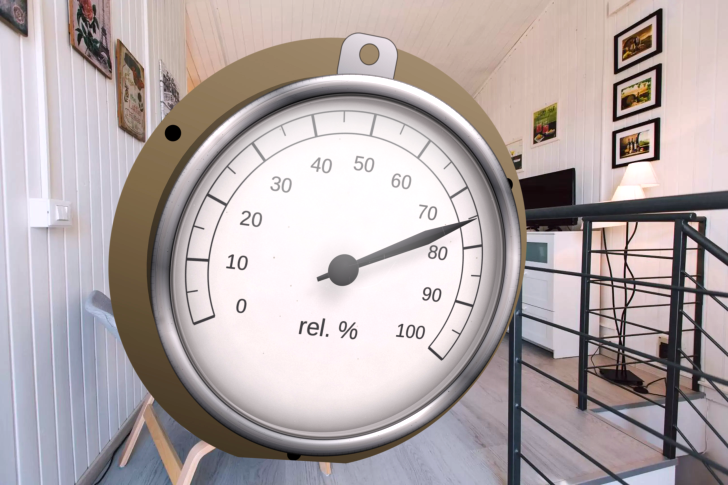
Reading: 75 %
